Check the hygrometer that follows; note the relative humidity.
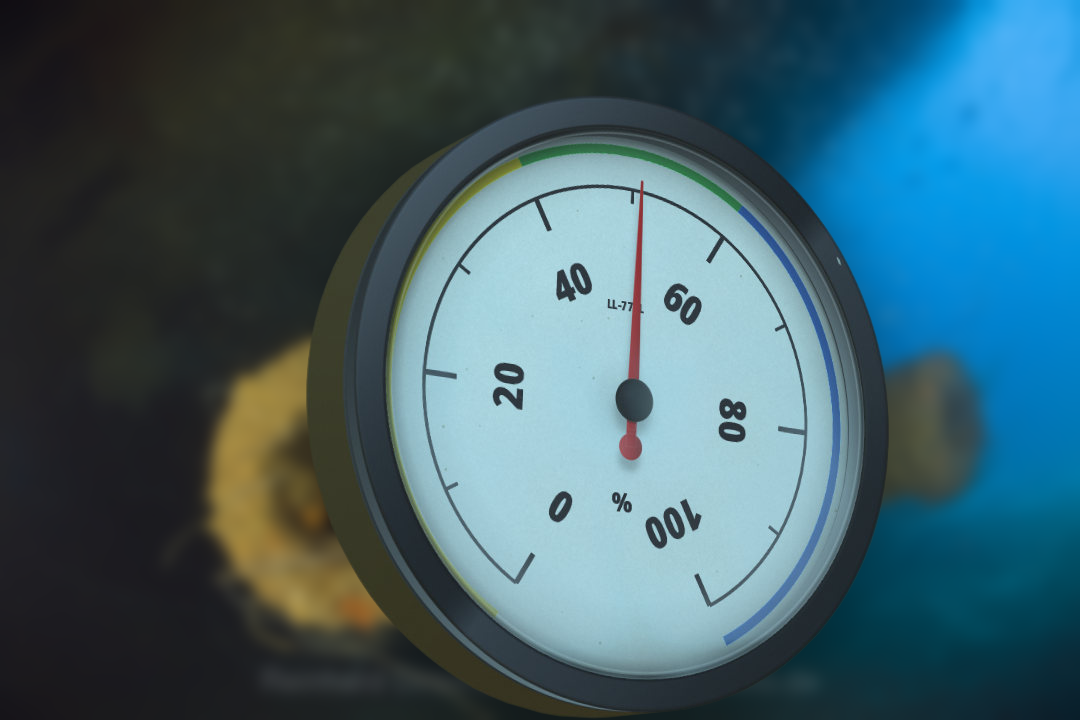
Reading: 50 %
